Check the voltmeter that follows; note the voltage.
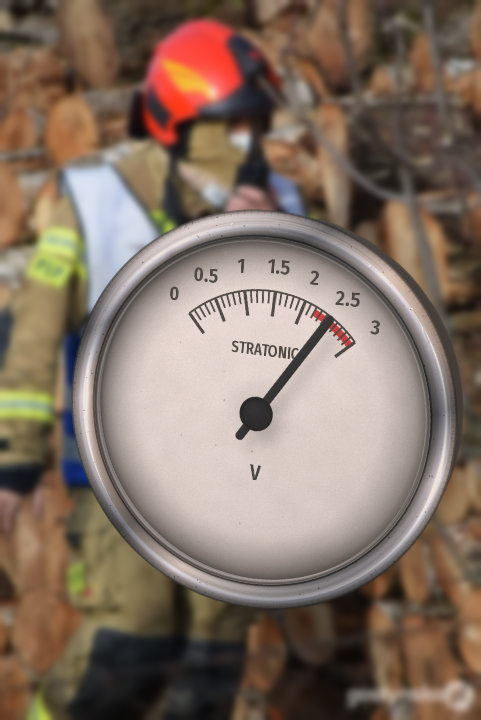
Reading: 2.5 V
